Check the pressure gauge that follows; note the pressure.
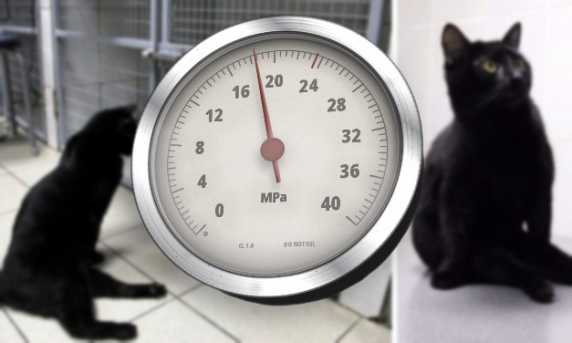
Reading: 18.5 MPa
